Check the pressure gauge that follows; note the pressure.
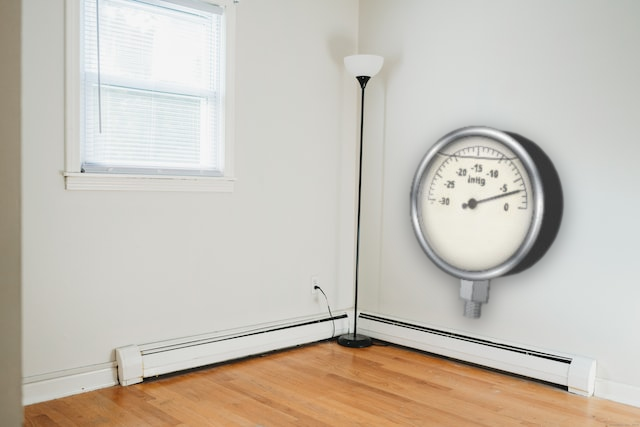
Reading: -3 inHg
